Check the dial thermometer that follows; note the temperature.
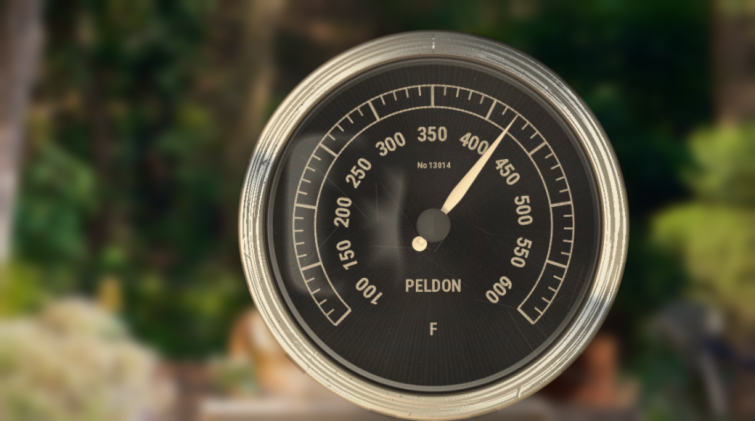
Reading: 420 °F
